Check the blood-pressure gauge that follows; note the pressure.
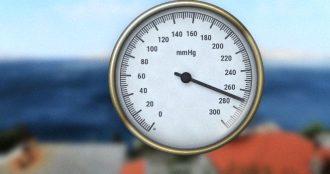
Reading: 270 mmHg
